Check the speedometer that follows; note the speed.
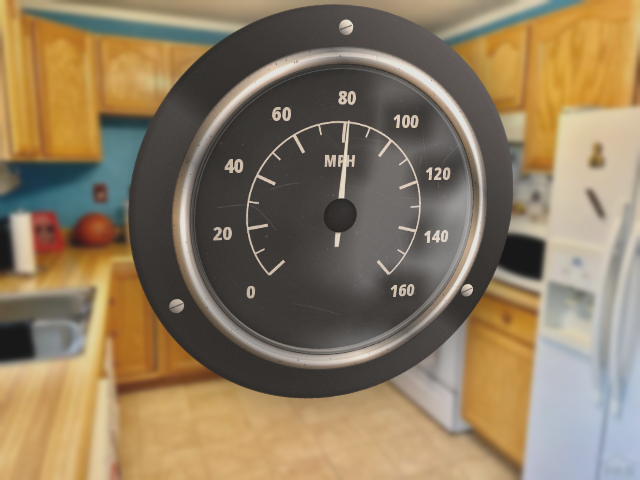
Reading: 80 mph
